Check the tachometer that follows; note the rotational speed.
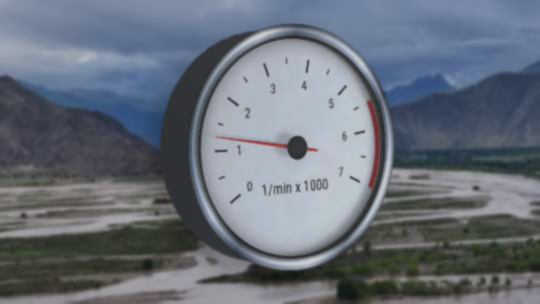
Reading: 1250 rpm
